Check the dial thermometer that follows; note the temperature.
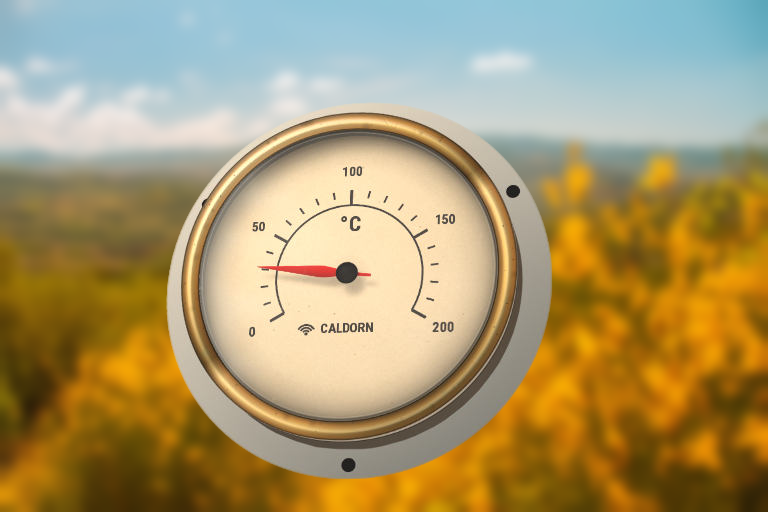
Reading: 30 °C
